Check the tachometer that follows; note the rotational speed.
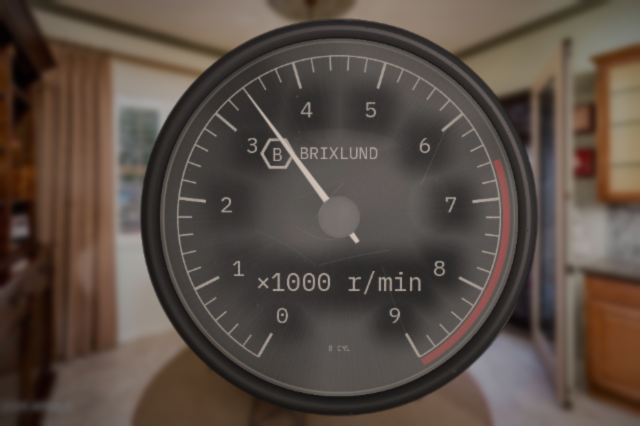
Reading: 3400 rpm
